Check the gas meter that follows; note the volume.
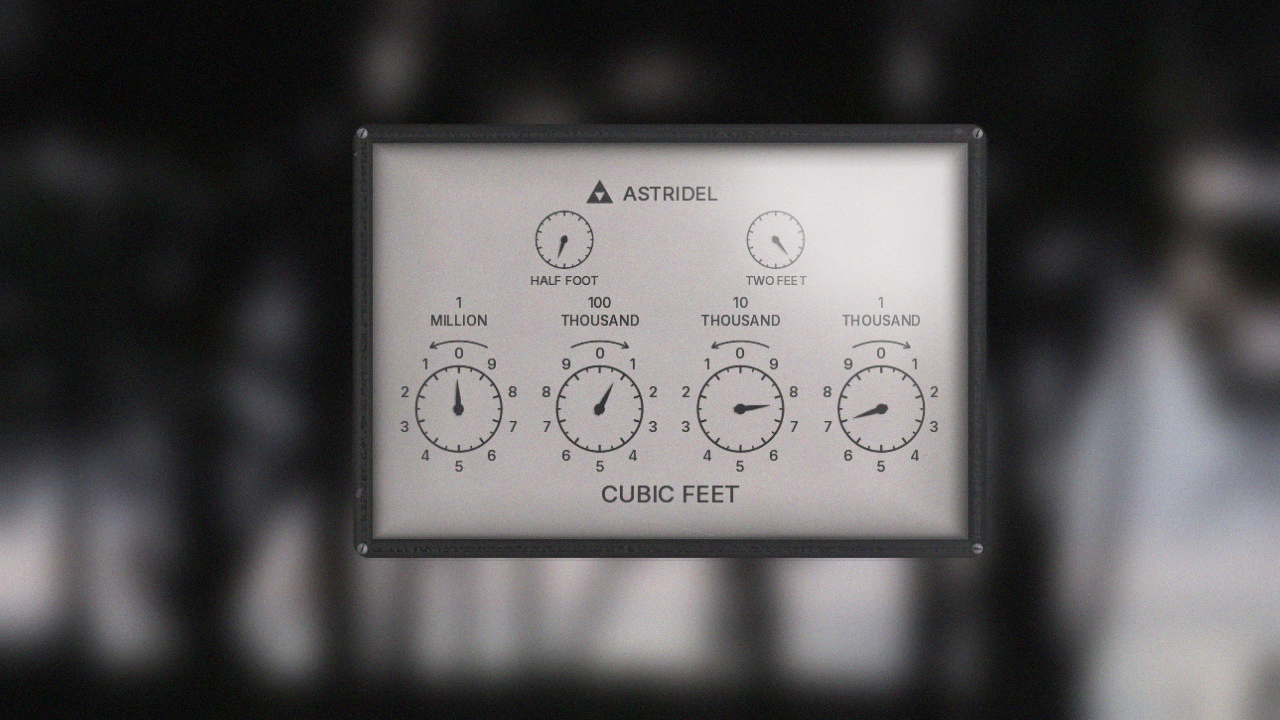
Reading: 7700 ft³
